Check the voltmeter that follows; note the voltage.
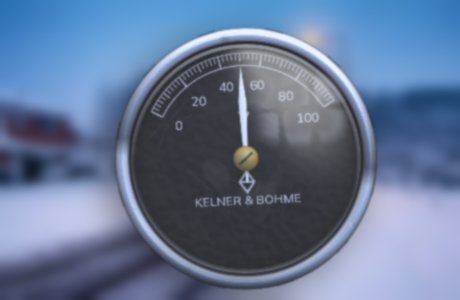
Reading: 50 V
